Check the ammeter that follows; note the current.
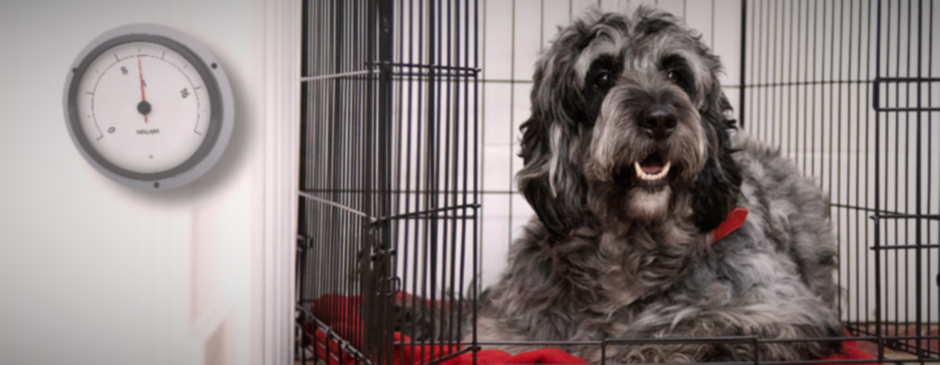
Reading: 10 A
